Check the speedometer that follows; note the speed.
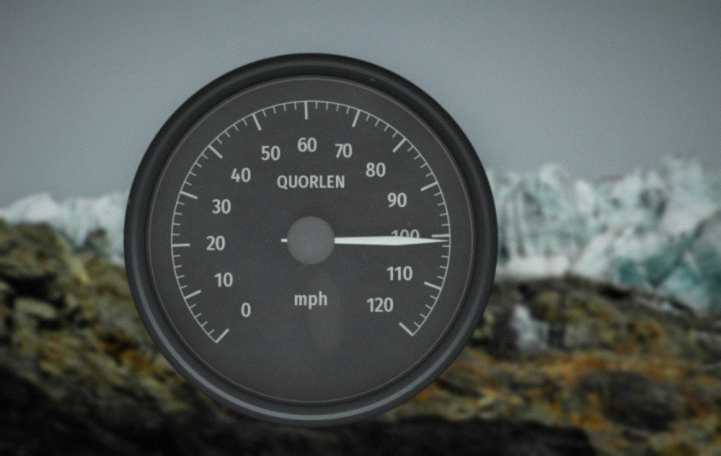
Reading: 101 mph
